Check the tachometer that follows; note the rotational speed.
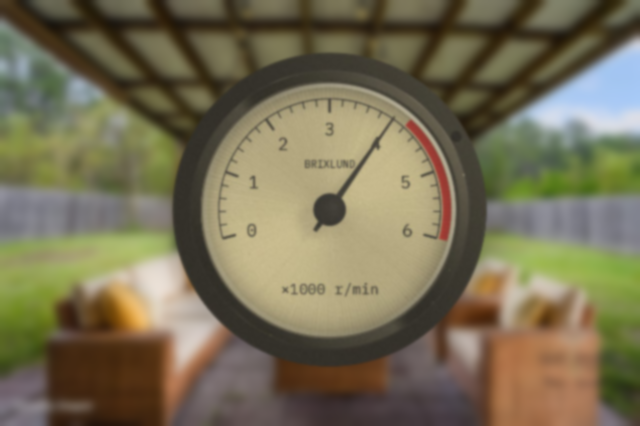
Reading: 4000 rpm
